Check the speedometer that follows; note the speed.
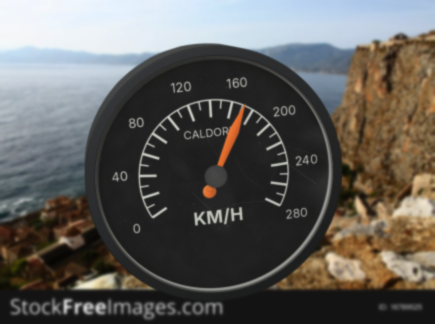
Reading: 170 km/h
